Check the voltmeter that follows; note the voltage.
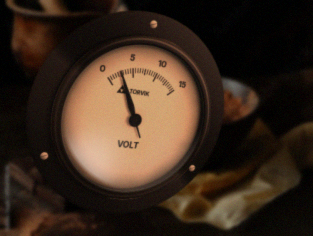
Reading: 2.5 V
